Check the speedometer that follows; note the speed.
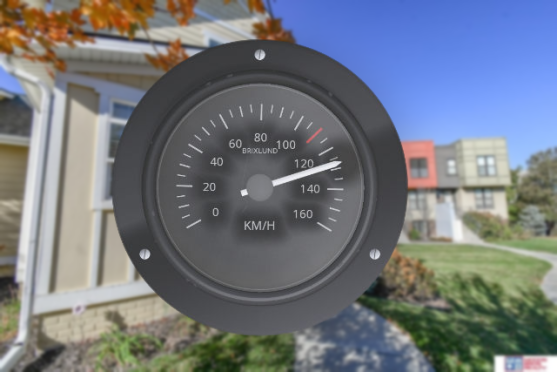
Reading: 127.5 km/h
